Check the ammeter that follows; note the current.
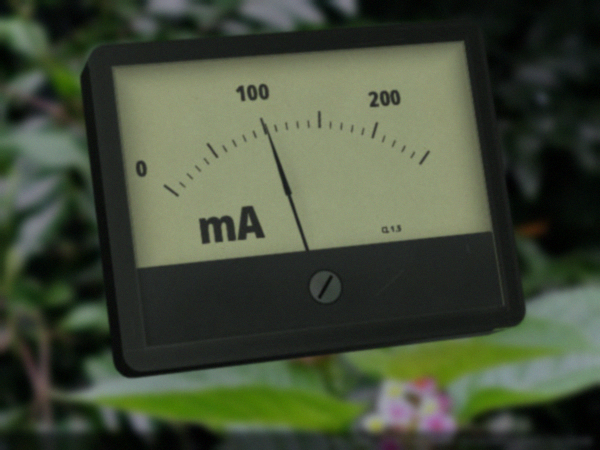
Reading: 100 mA
